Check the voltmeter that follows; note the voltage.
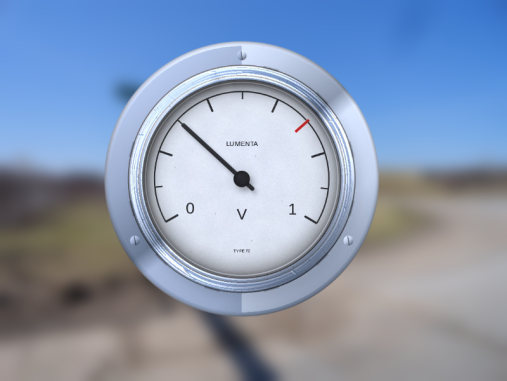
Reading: 0.3 V
